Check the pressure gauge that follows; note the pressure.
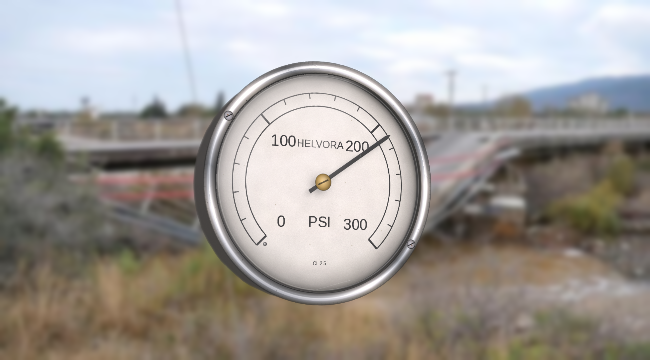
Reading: 210 psi
